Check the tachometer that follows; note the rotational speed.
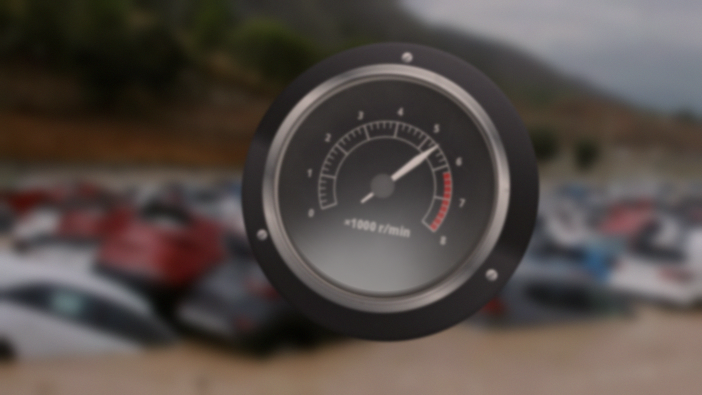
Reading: 5400 rpm
